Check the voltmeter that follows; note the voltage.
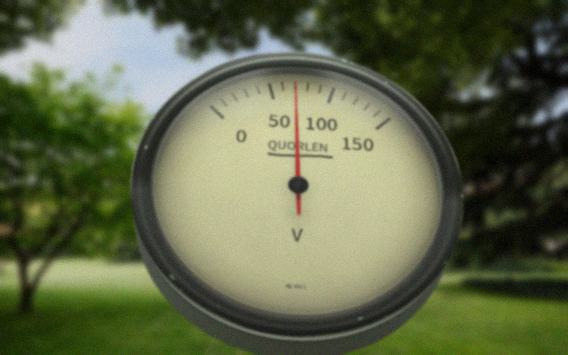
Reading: 70 V
